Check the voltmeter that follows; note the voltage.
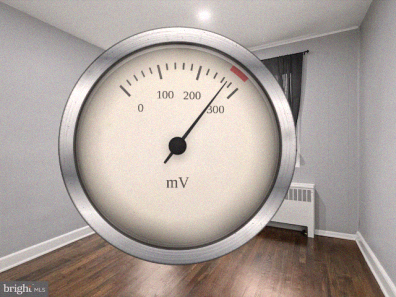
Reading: 270 mV
